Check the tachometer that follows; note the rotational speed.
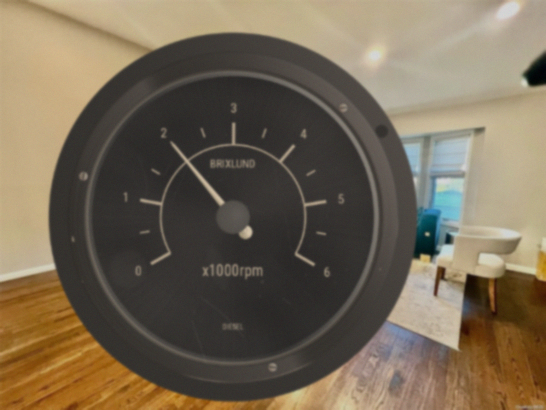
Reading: 2000 rpm
